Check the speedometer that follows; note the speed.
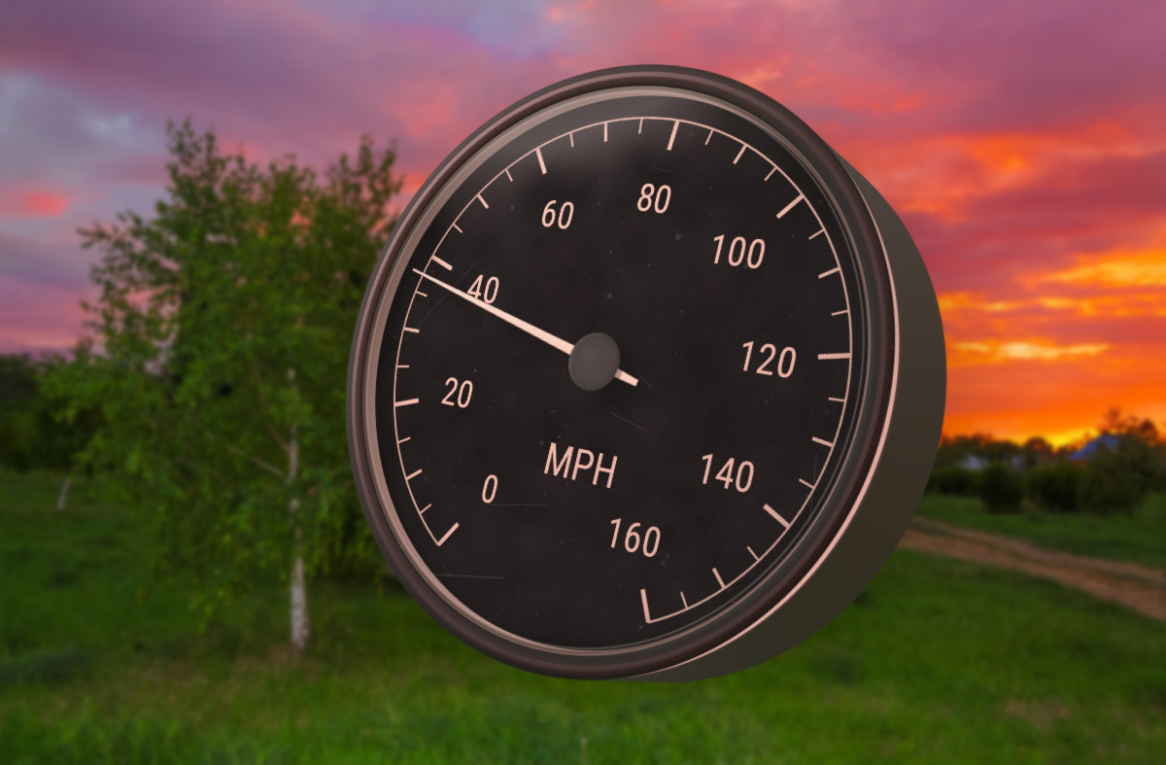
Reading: 37.5 mph
